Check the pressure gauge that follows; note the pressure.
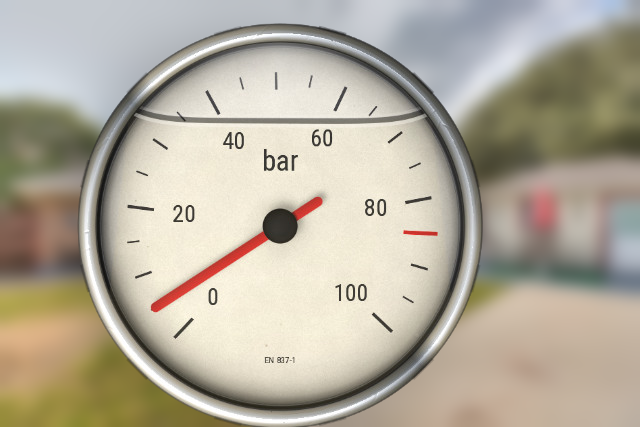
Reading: 5 bar
